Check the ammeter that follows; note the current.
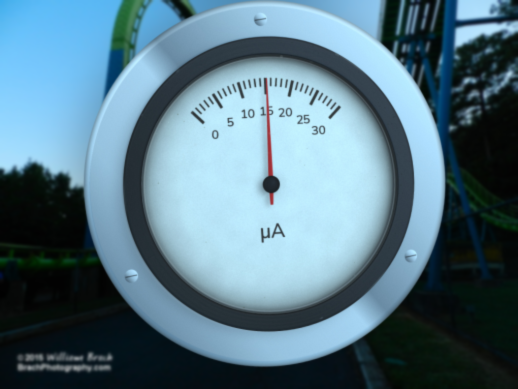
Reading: 15 µA
